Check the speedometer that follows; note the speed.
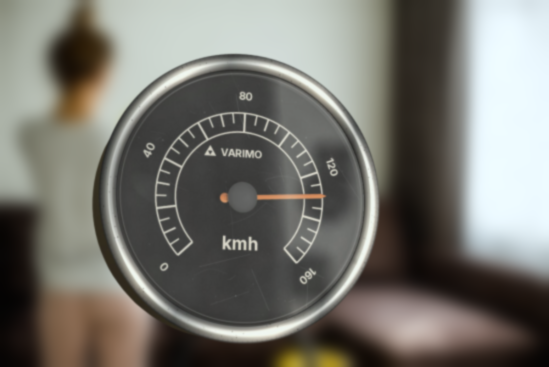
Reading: 130 km/h
